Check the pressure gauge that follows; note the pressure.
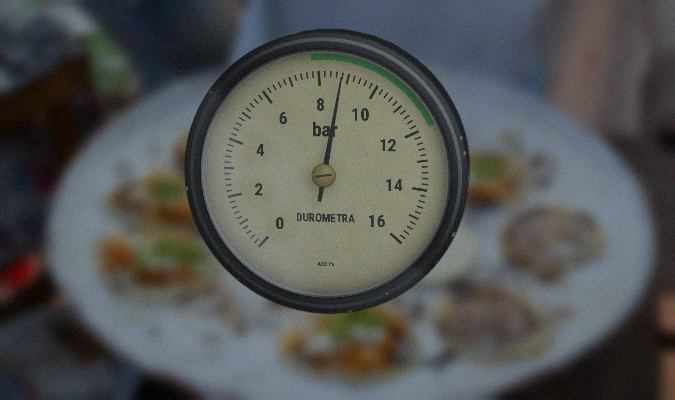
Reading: 8.8 bar
